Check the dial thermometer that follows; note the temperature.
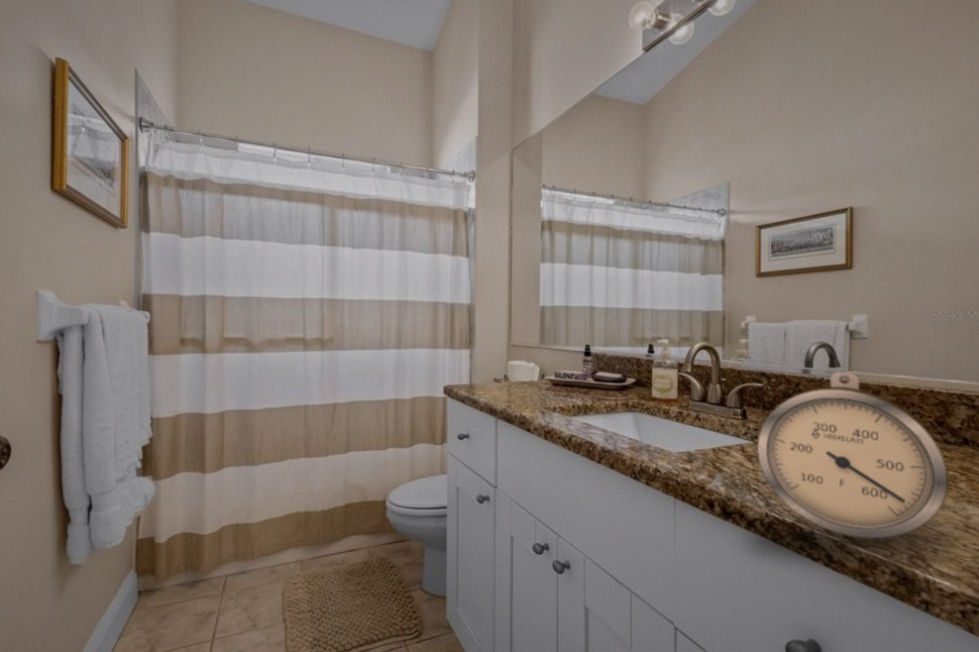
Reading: 570 °F
